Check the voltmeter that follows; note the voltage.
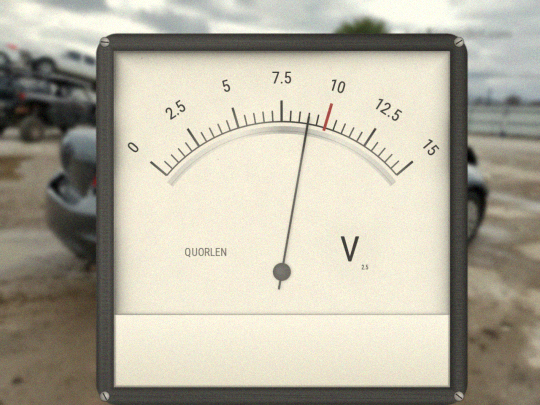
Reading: 9 V
